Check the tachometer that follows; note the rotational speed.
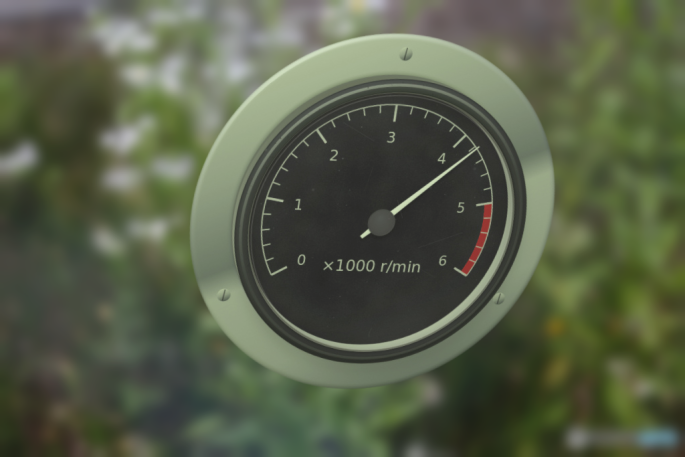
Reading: 4200 rpm
